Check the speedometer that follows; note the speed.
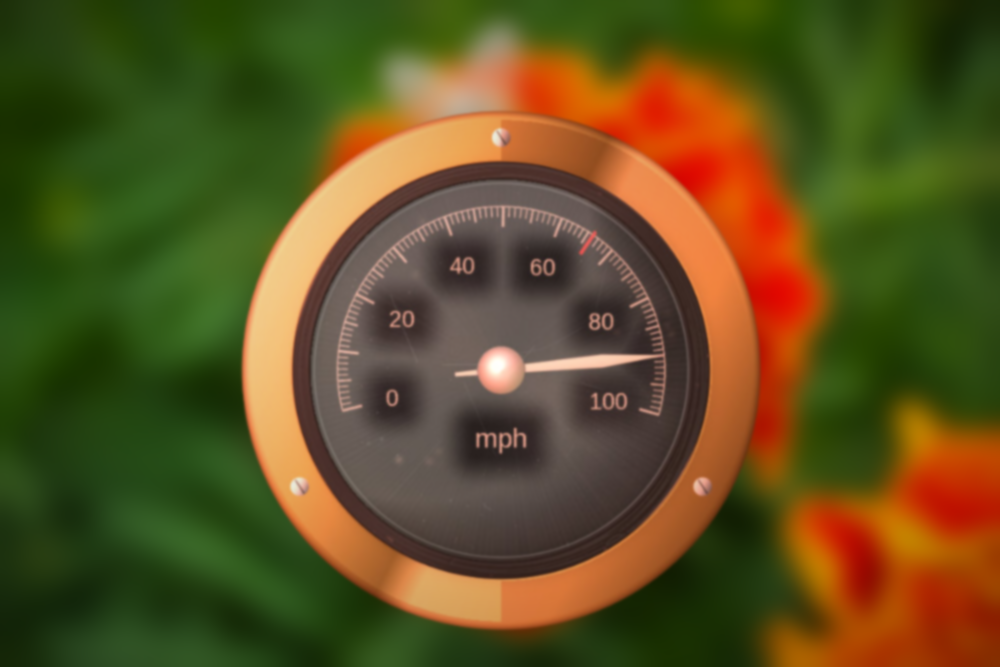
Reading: 90 mph
